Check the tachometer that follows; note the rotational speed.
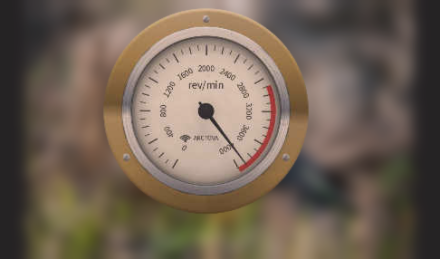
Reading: 3900 rpm
